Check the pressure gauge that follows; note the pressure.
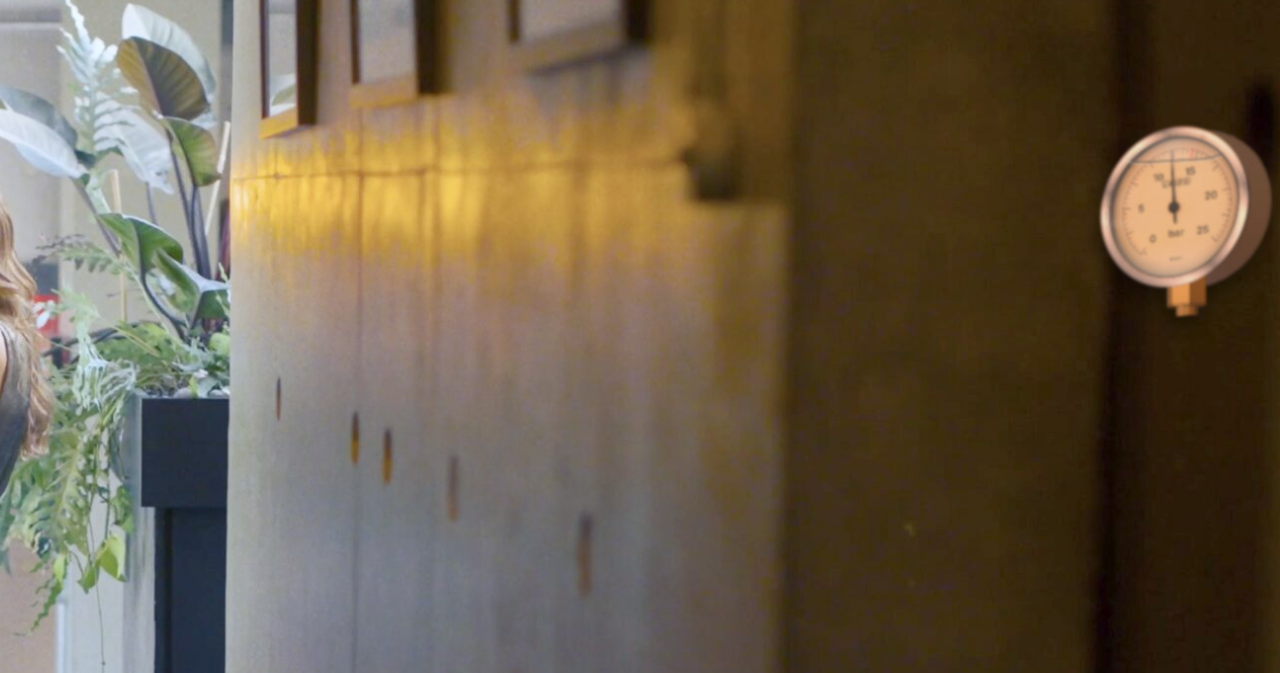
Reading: 12.5 bar
